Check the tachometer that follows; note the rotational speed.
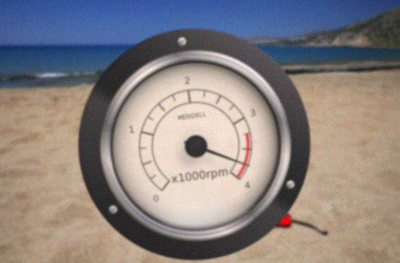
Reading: 3750 rpm
